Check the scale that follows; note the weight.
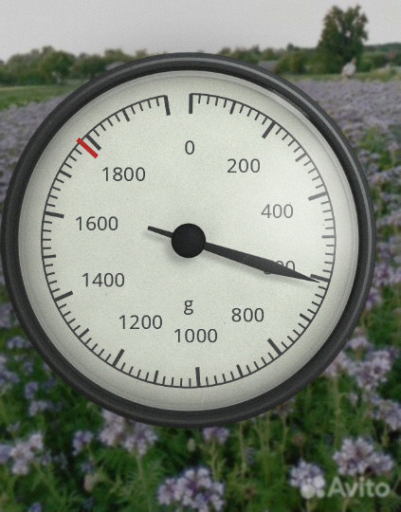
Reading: 610 g
